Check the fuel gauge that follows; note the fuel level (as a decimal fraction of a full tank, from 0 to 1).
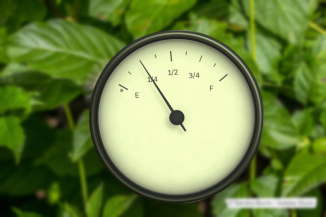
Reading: 0.25
